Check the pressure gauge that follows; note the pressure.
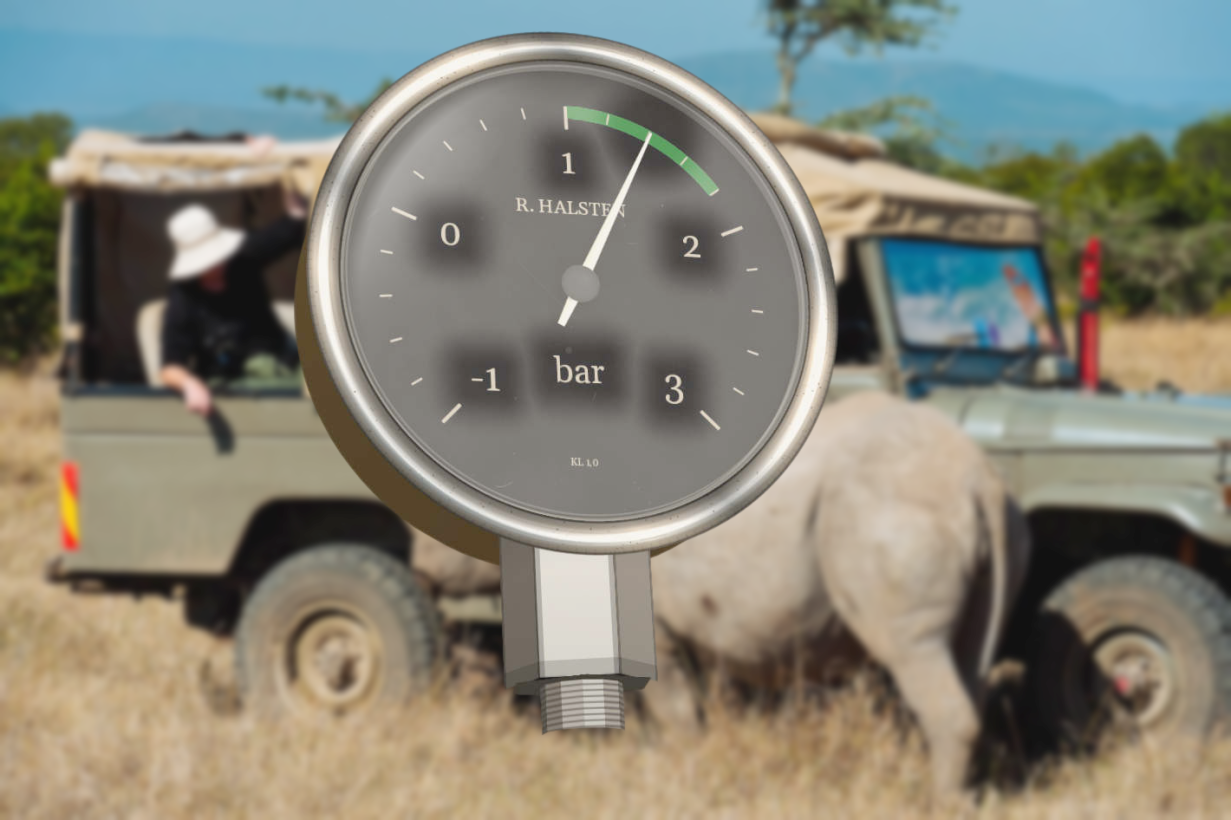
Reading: 1.4 bar
